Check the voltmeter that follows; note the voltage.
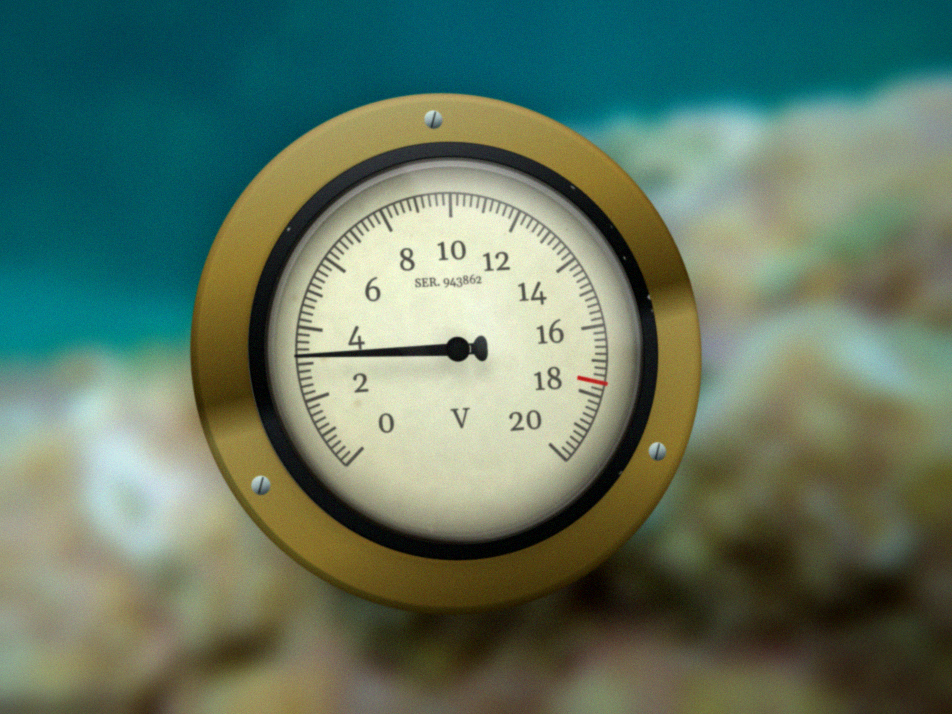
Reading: 3.2 V
